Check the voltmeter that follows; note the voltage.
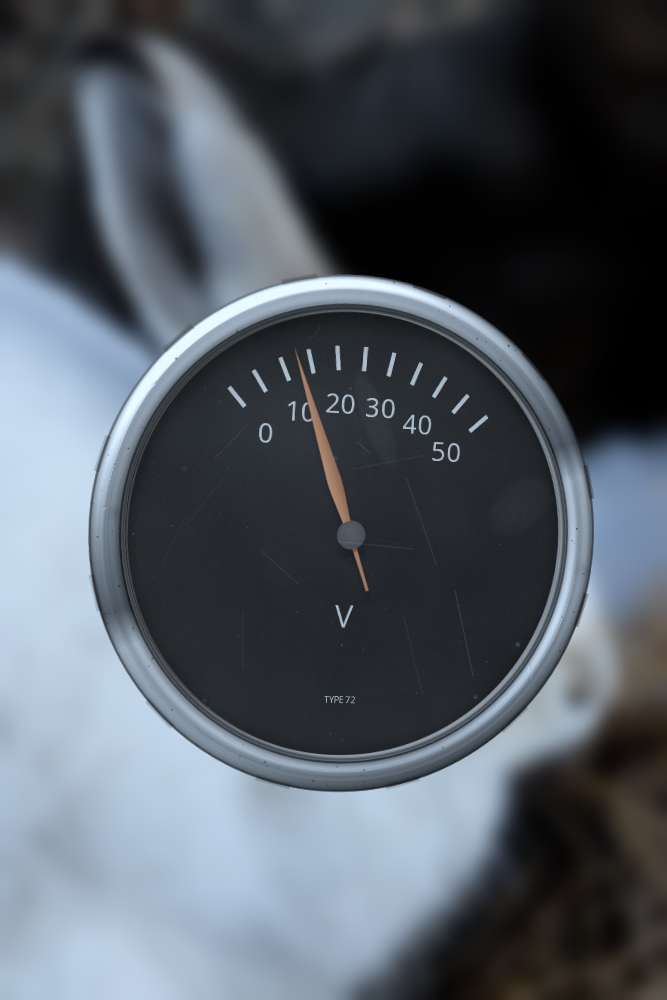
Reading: 12.5 V
